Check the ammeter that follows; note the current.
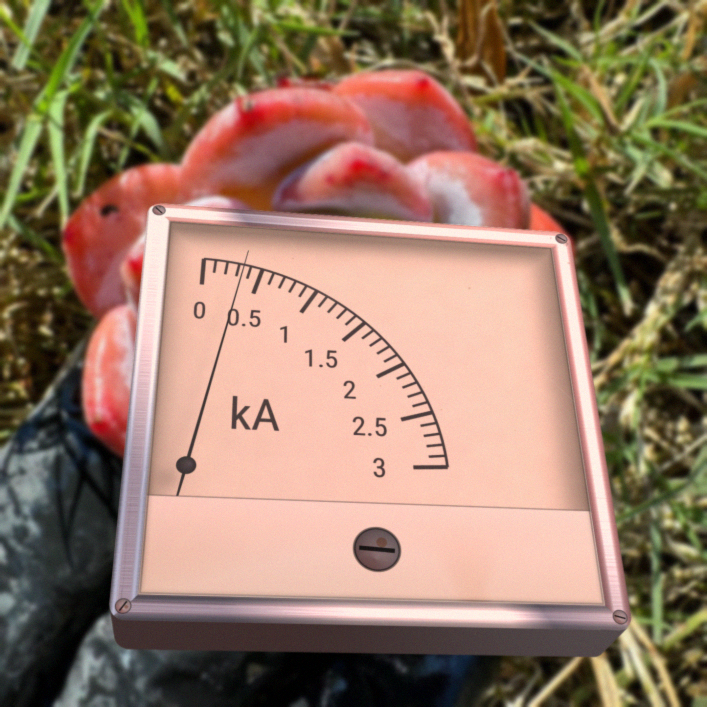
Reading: 0.35 kA
